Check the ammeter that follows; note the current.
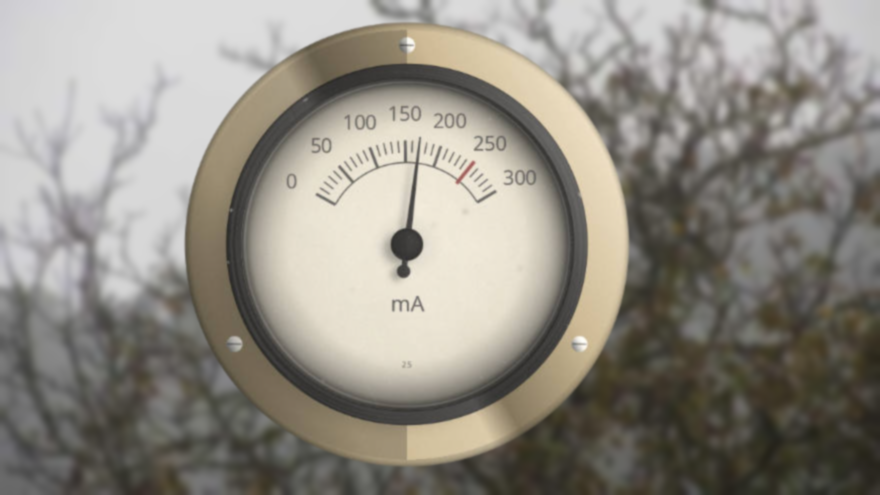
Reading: 170 mA
